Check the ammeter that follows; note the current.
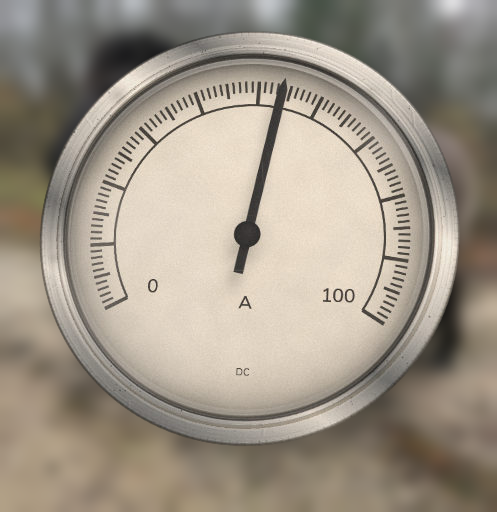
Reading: 54 A
